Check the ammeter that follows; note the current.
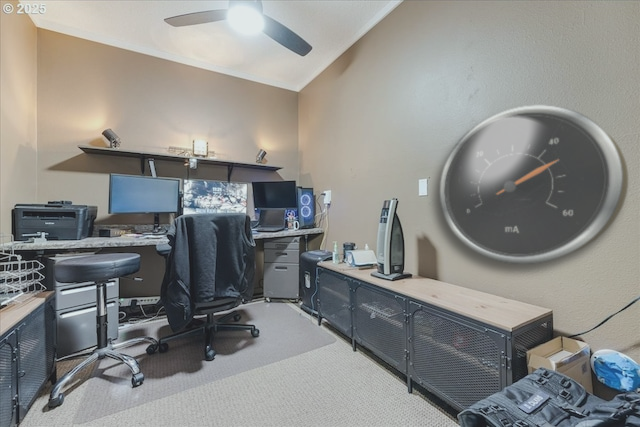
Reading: 45 mA
